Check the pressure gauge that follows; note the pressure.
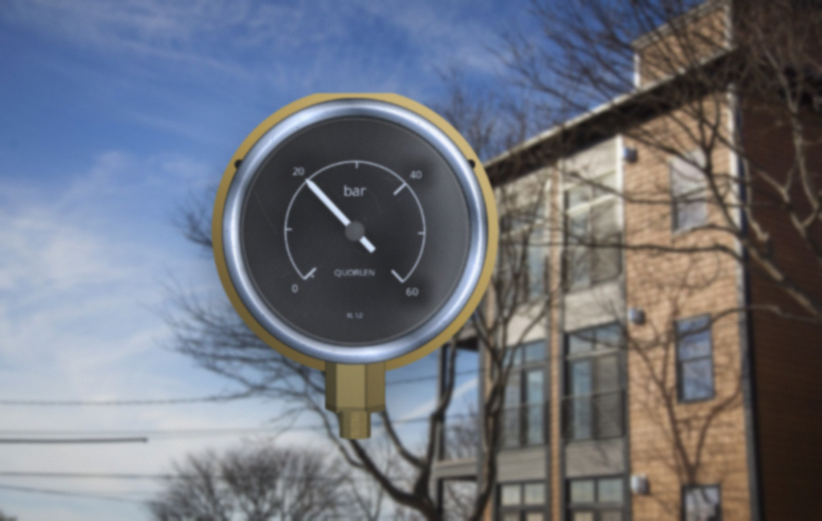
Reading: 20 bar
